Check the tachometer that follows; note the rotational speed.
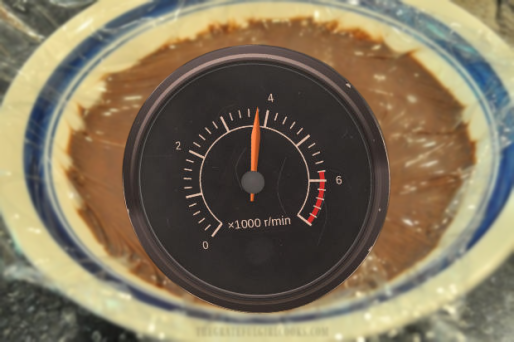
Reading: 3800 rpm
